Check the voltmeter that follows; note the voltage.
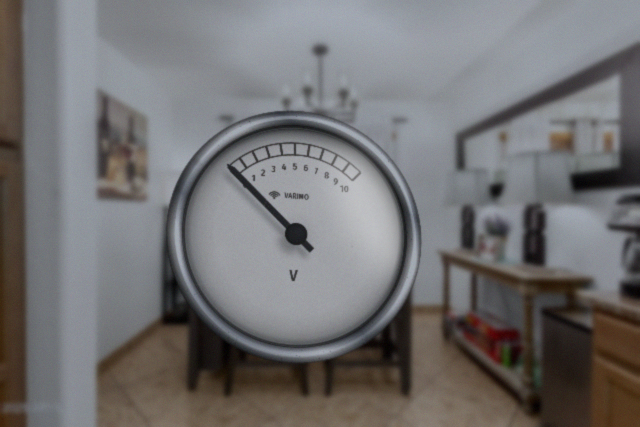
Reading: 0 V
